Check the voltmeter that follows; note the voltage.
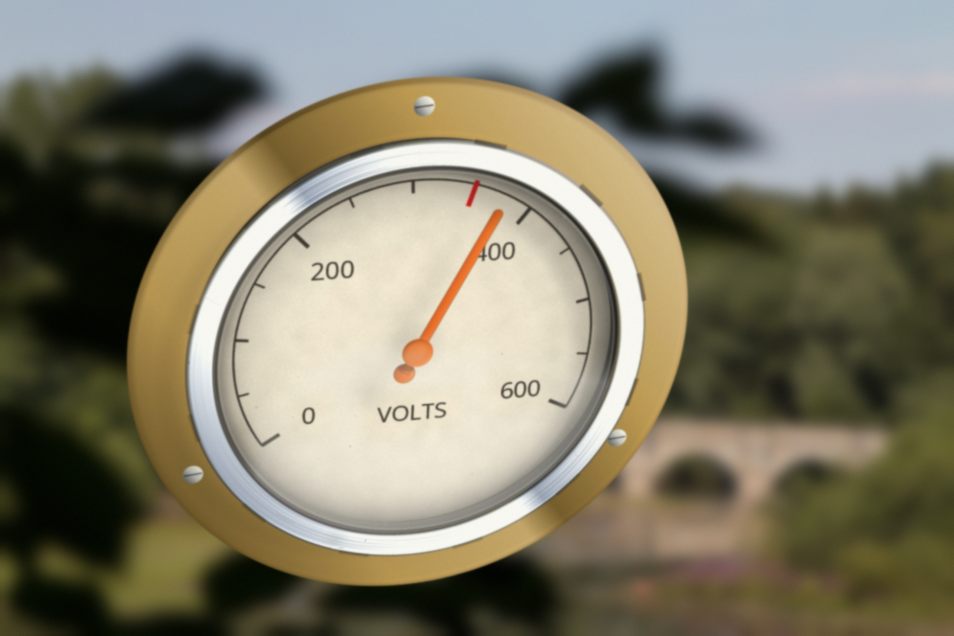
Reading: 375 V
